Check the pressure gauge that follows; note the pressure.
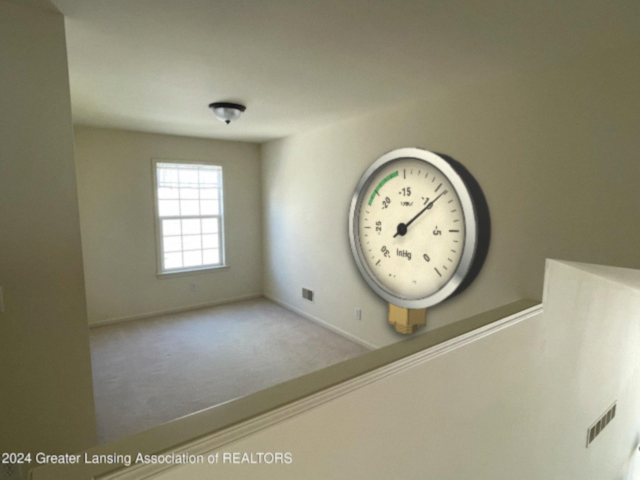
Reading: -9 inHg
